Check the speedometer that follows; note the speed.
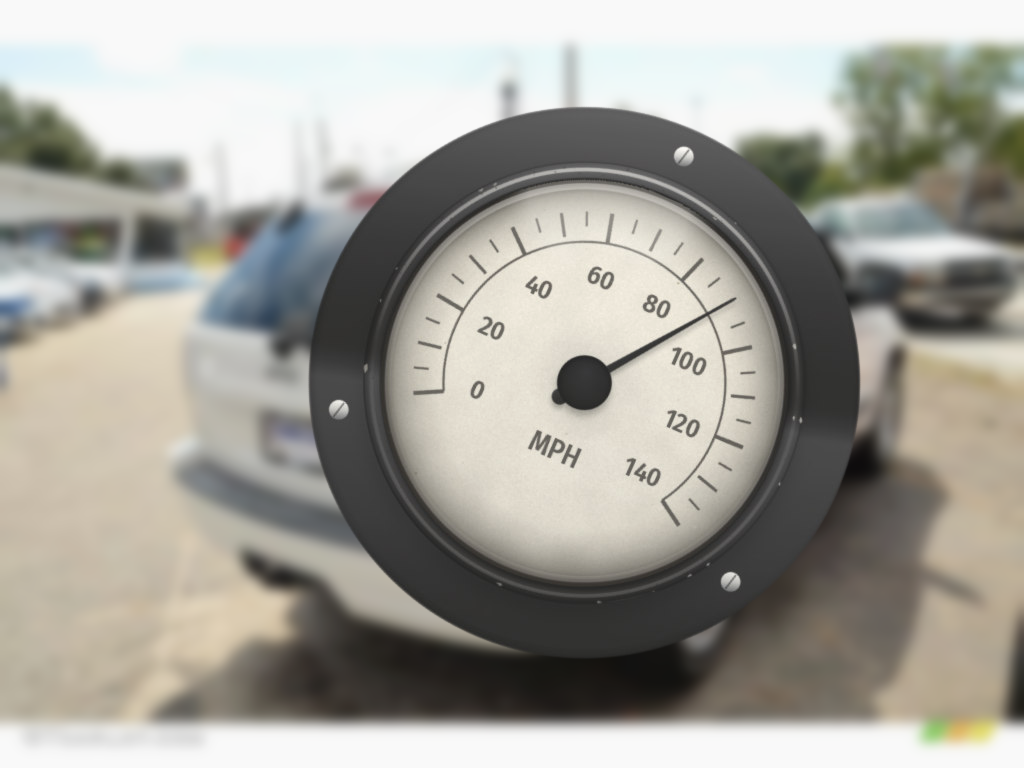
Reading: 90 mph
